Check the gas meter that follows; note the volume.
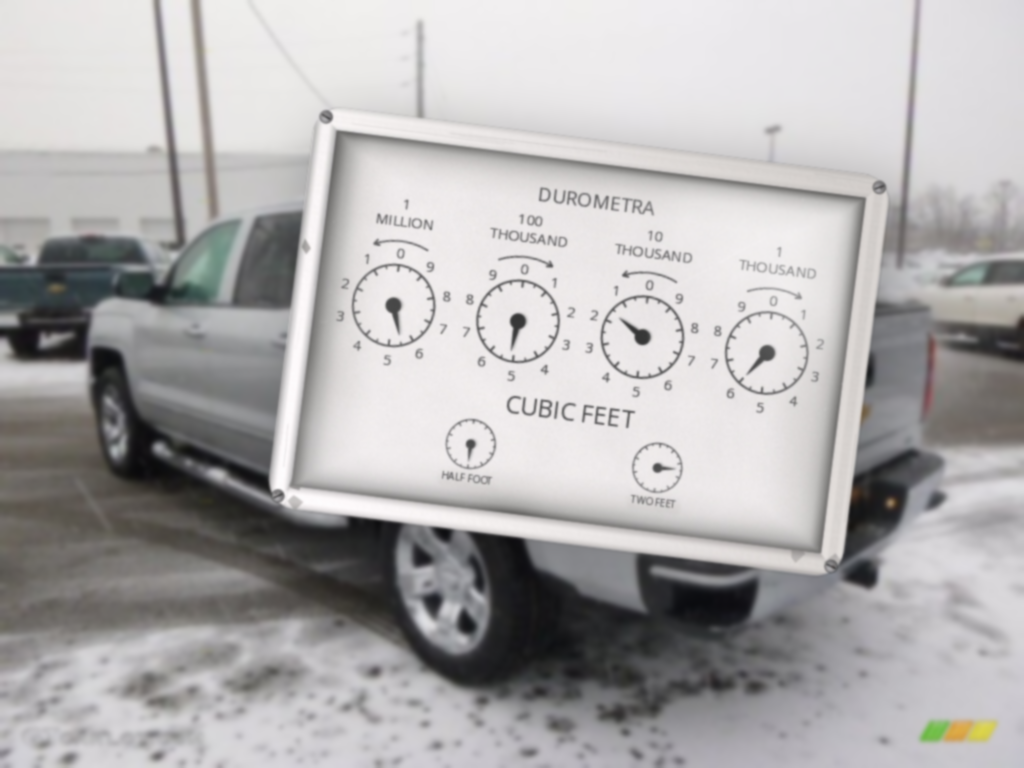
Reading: 551600 ft³
